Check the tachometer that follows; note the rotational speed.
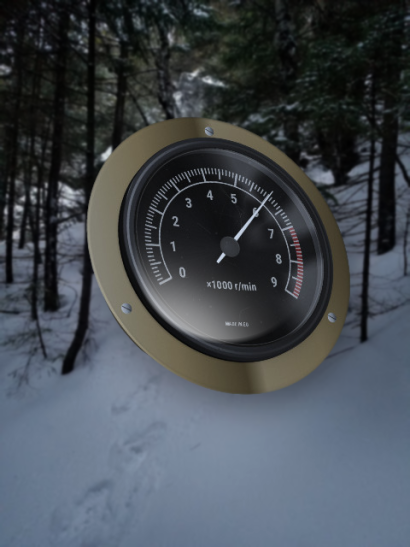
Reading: 6000 rpm
